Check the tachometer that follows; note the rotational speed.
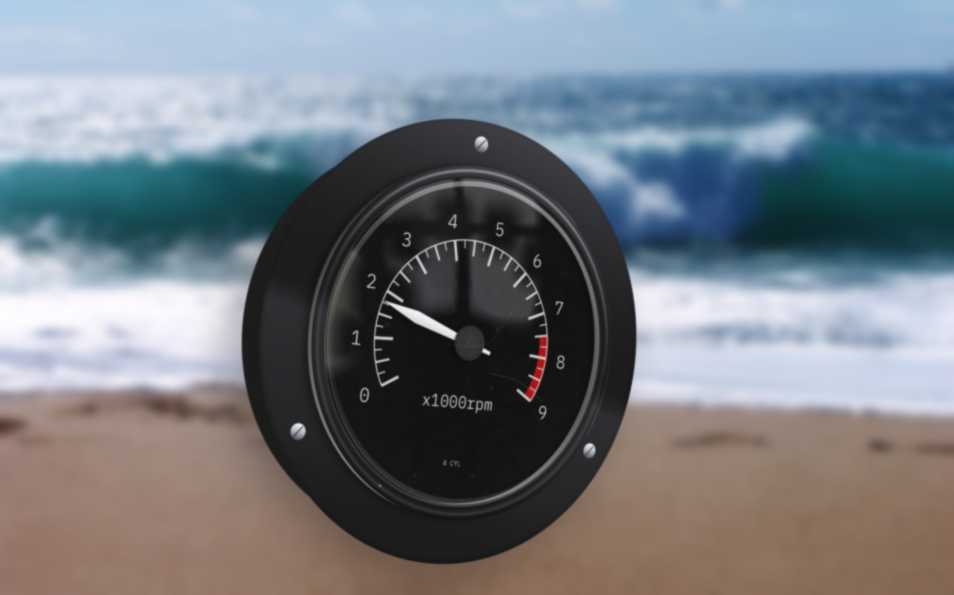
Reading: 1750 rpm
